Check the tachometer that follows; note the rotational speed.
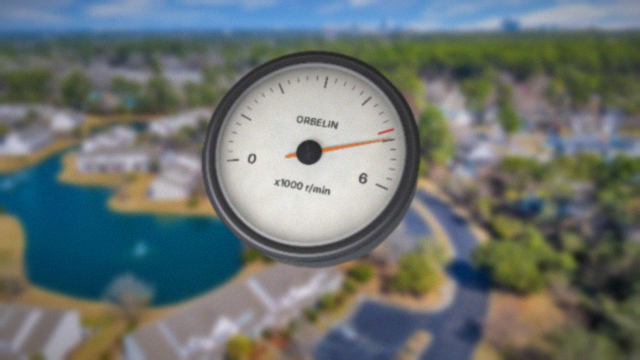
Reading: 5000 rpm
